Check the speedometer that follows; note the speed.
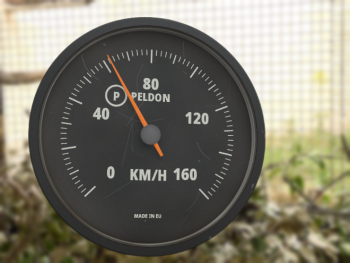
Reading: 62 km/h
